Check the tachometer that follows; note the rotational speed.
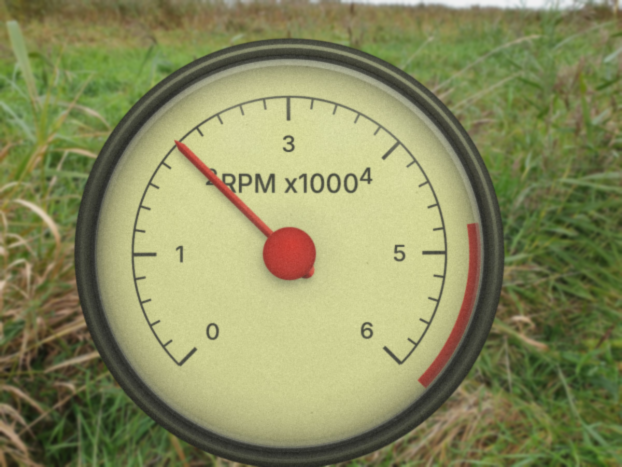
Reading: 2000 rpm
